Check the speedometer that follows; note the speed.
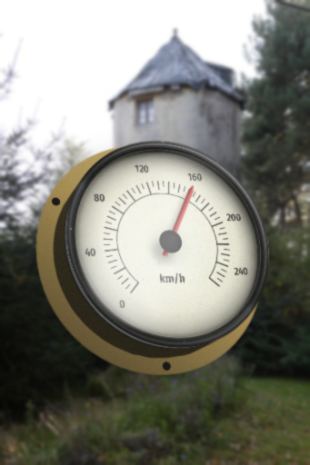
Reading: 160 km/h
